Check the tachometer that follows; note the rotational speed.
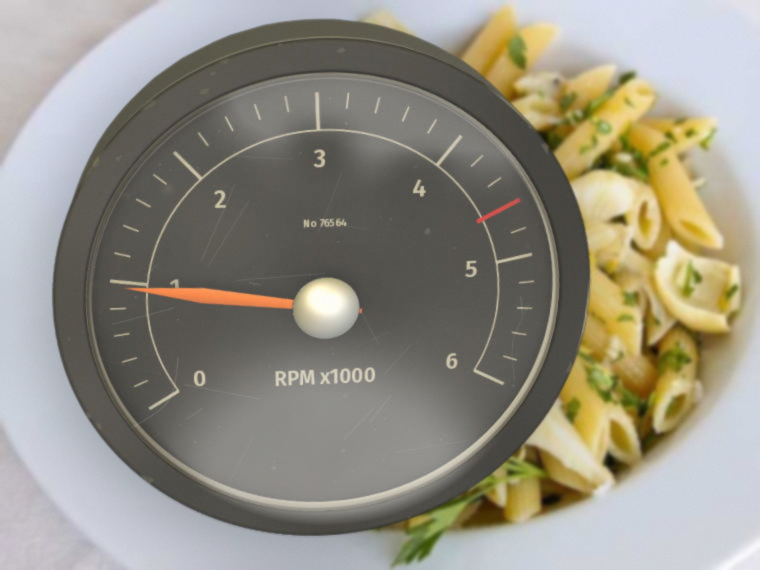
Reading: 1000 rpm
